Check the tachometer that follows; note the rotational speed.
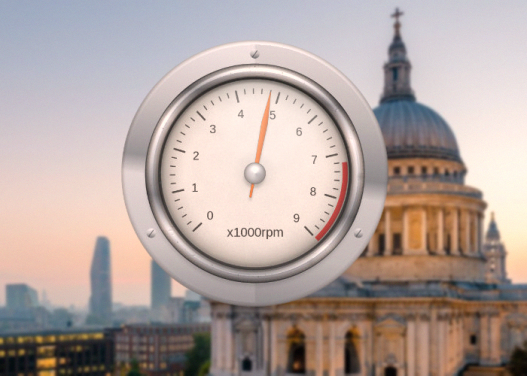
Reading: 4800 rpm
